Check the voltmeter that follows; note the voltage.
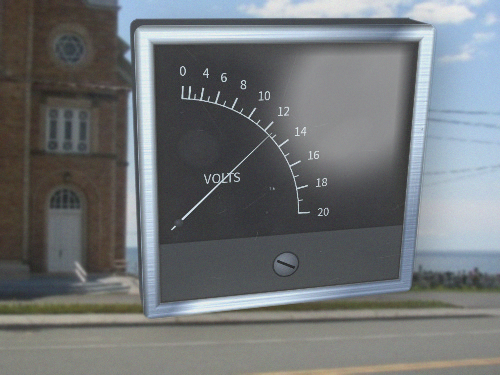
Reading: 12.5 V
